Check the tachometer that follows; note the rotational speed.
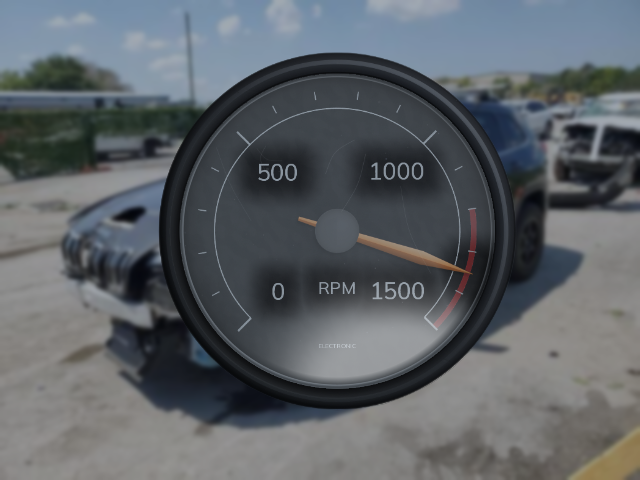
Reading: 1350 rpm
